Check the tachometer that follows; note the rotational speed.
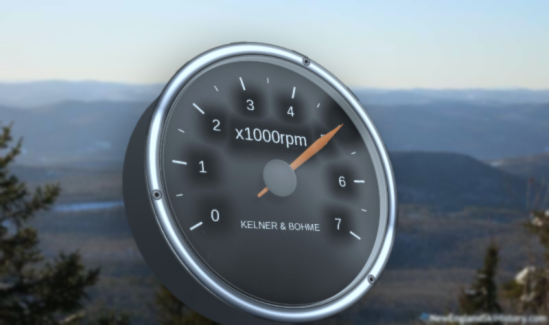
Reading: 5000 rpm
